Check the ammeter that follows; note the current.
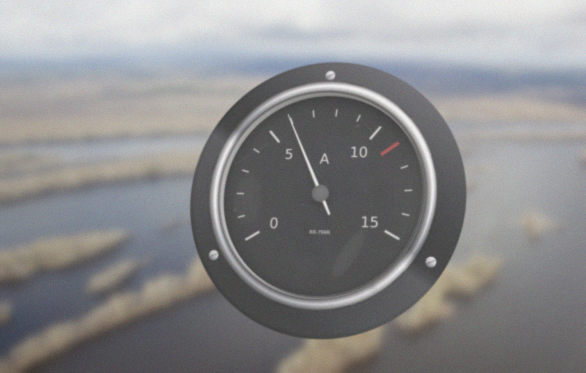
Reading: 6 A
